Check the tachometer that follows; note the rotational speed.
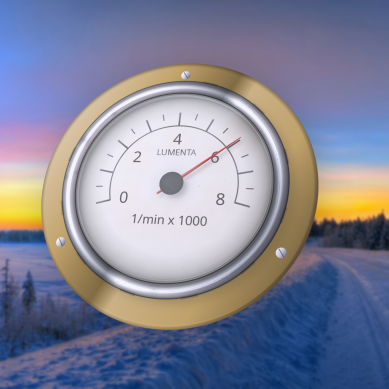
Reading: 6000 rpm
